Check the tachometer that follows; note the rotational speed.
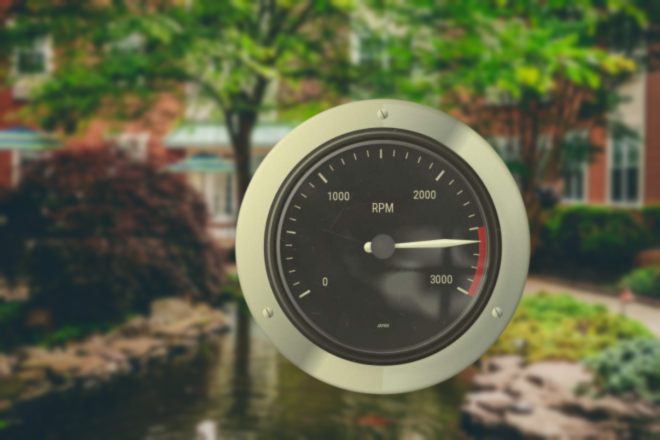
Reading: 2600 rpm
